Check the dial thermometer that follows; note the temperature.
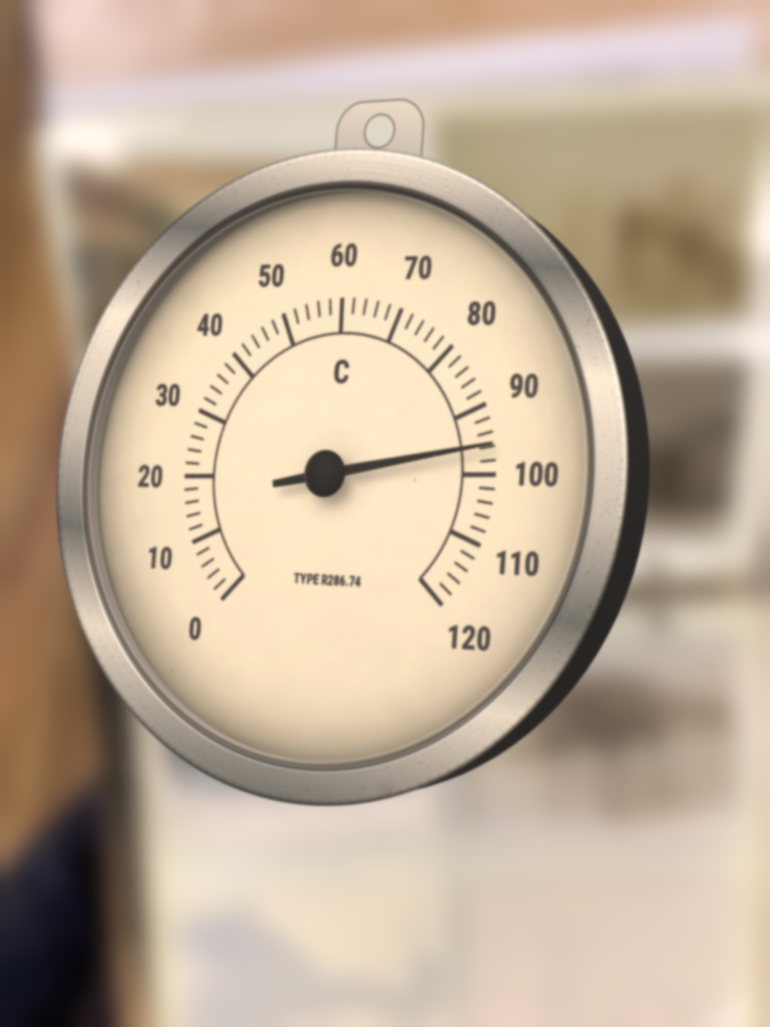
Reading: 96 °C
